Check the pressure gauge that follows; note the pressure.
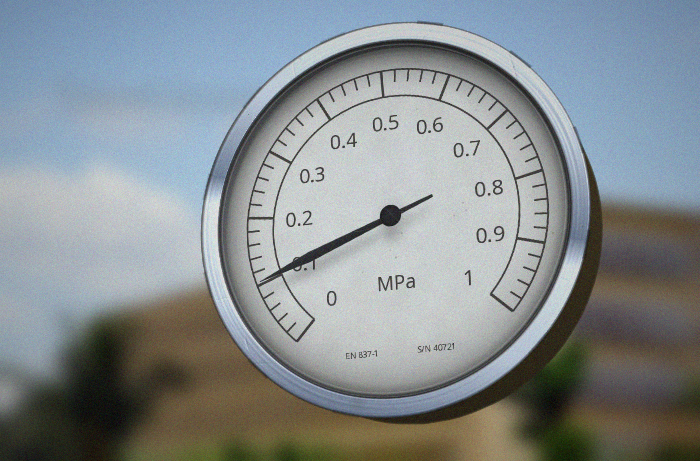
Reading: 0.1 MPa
